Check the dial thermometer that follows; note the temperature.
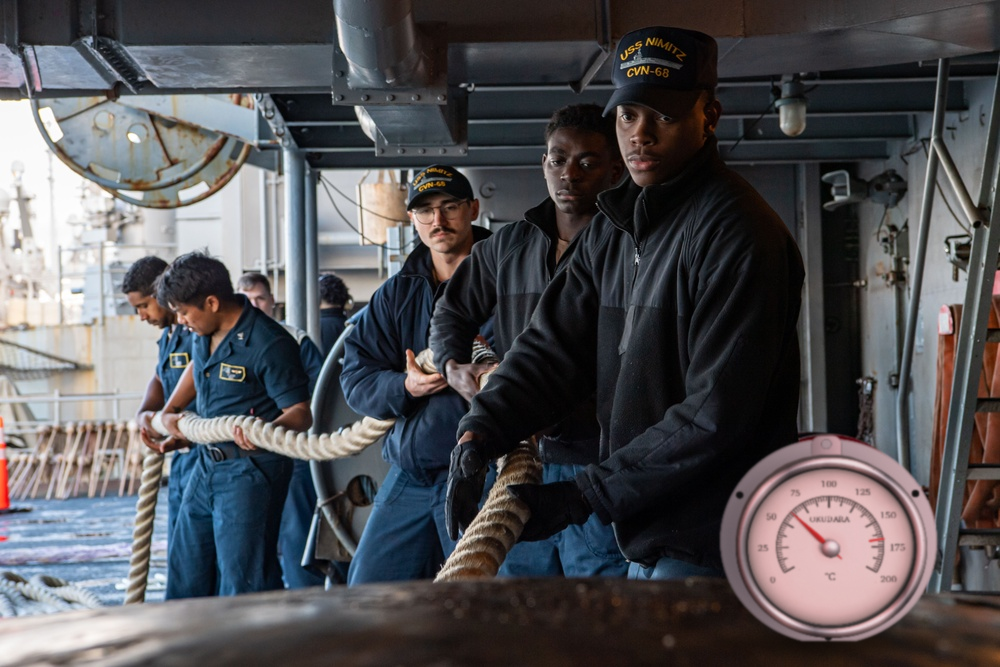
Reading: 62.5 °C
